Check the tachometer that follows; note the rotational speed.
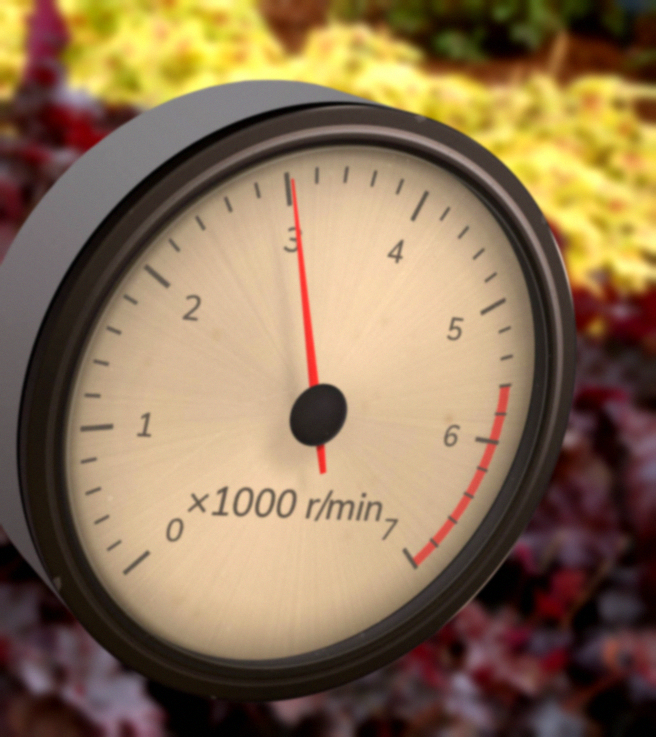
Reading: 3000 rpm
